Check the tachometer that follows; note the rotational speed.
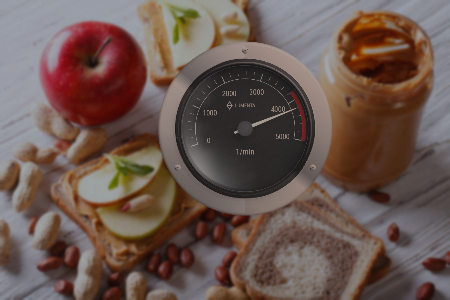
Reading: 4200 rpm
